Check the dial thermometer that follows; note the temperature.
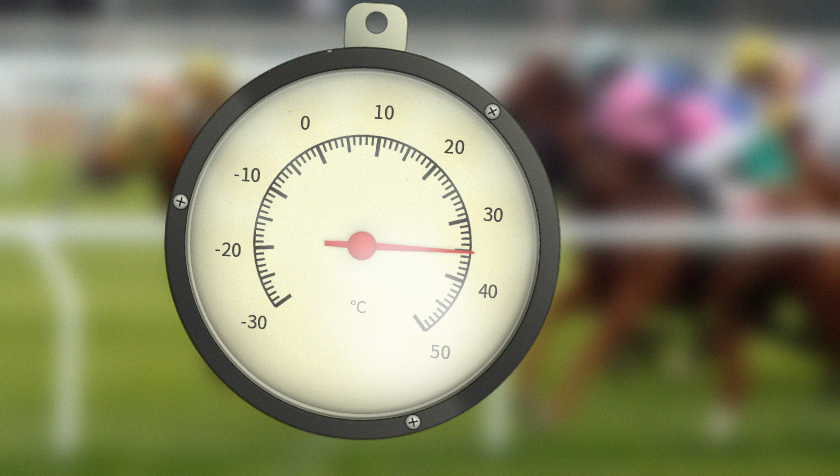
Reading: 35 °C
